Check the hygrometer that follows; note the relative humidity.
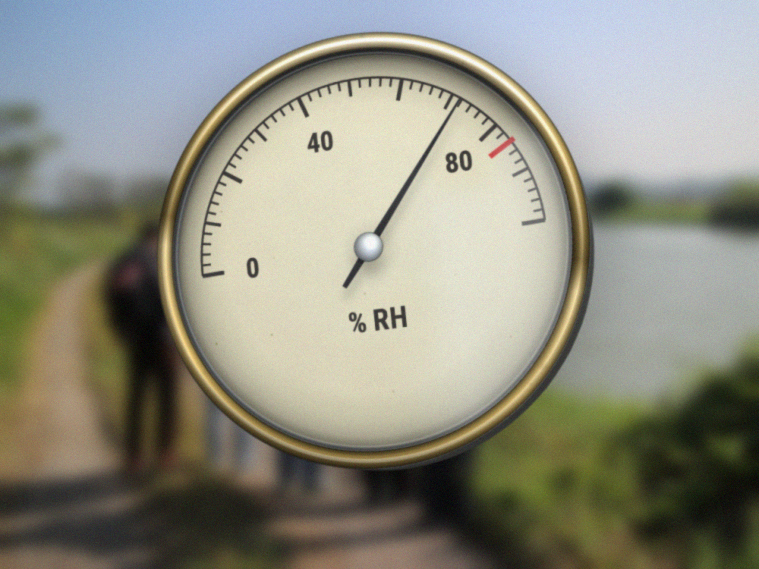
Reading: 72 %
